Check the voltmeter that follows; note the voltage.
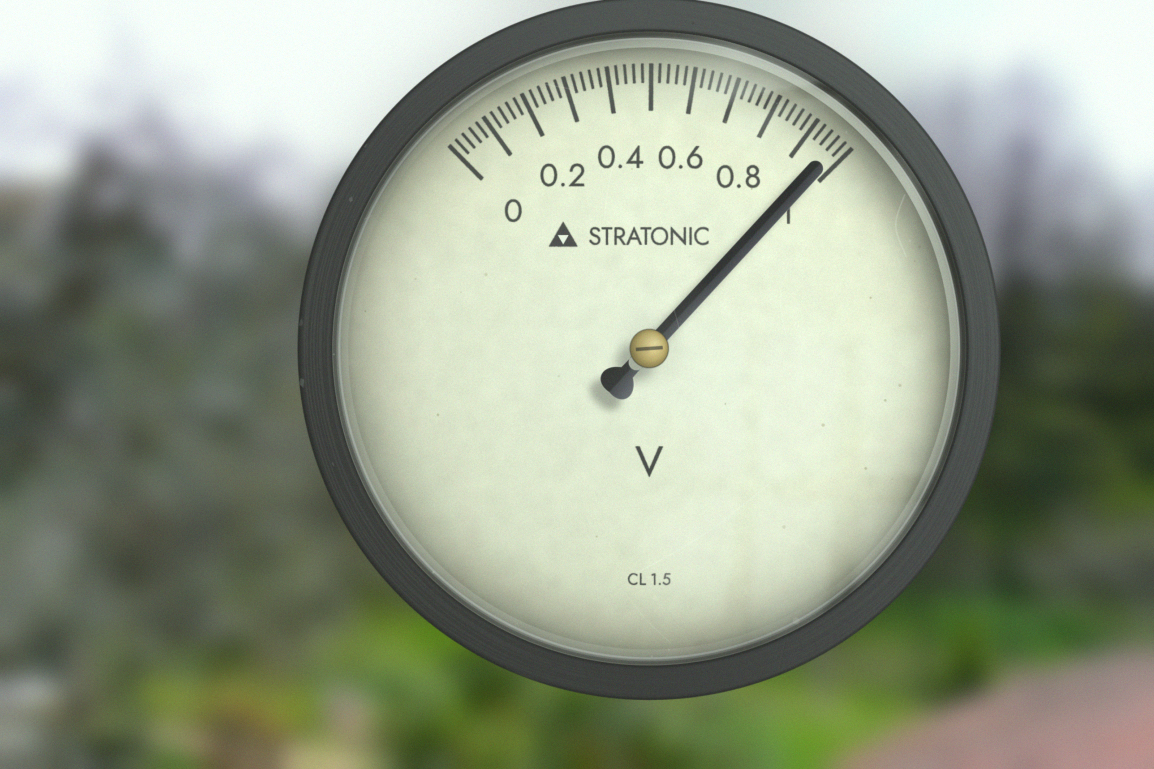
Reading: 0.97 V
